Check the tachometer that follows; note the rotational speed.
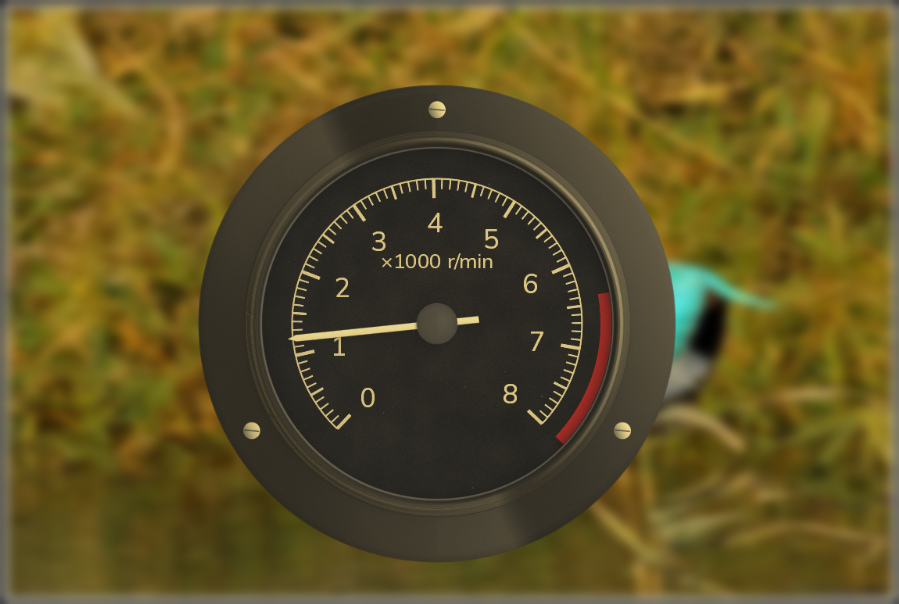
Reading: 1200 rpm
